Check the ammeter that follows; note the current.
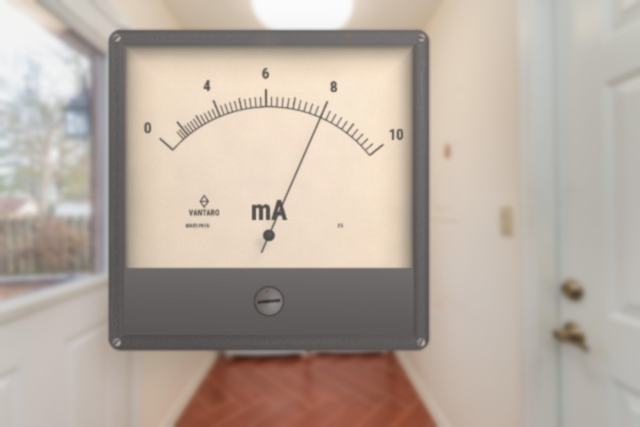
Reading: 8 mA
